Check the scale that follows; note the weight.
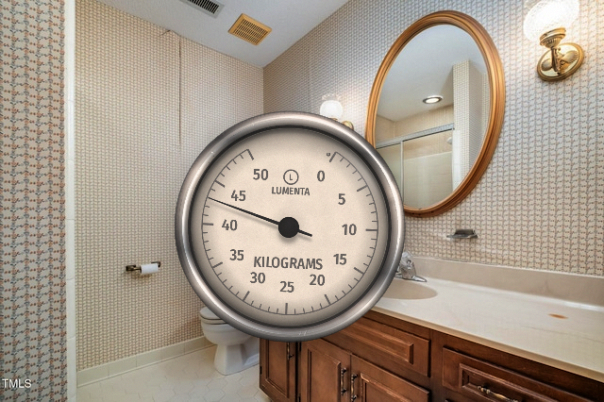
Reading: 43 kg
